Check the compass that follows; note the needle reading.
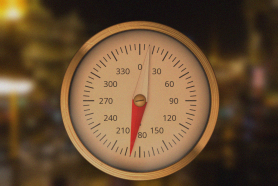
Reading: 190 °
